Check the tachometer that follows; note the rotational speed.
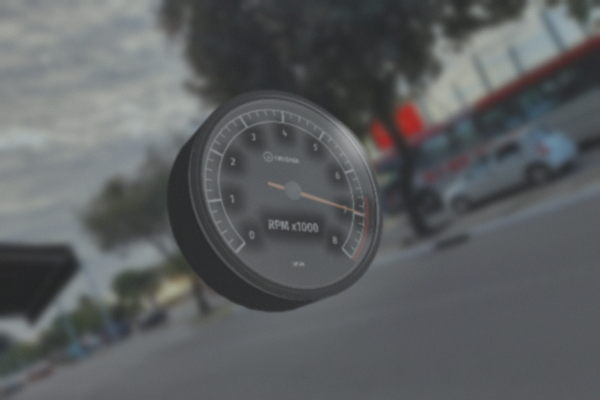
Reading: 7000 rpm
